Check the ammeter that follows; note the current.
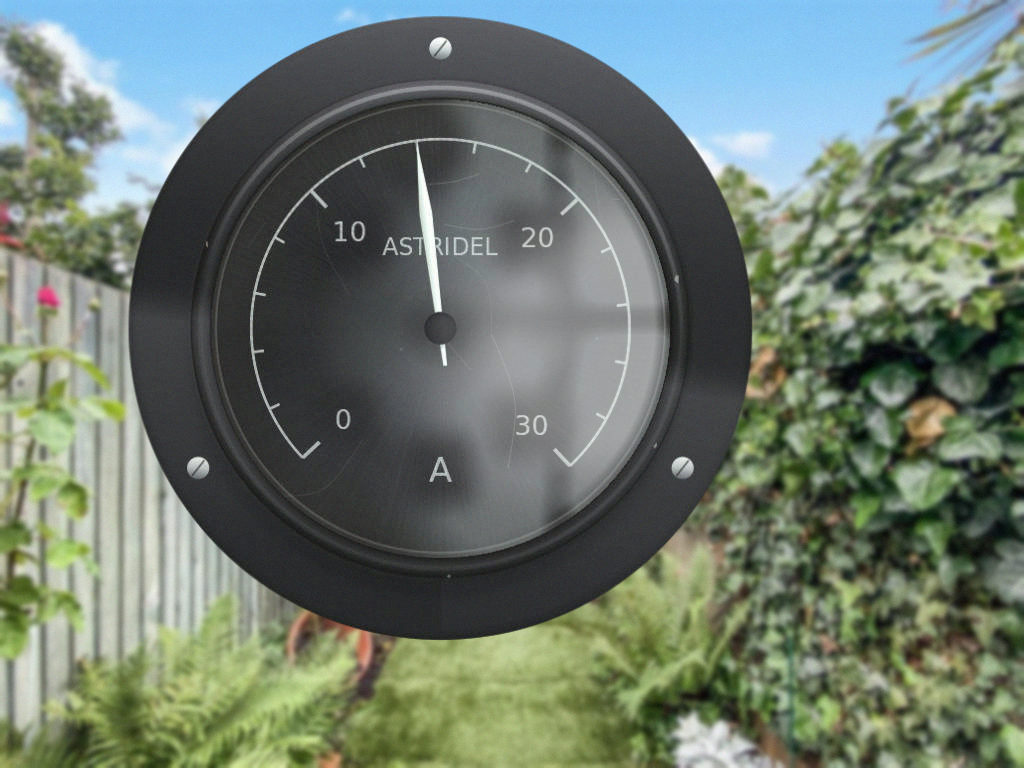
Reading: 14 A
